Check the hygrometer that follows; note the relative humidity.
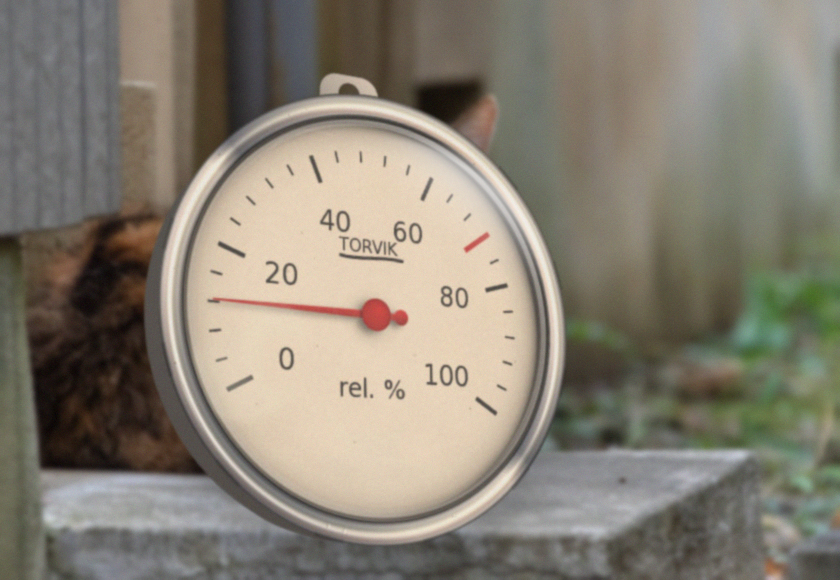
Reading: 12 %
